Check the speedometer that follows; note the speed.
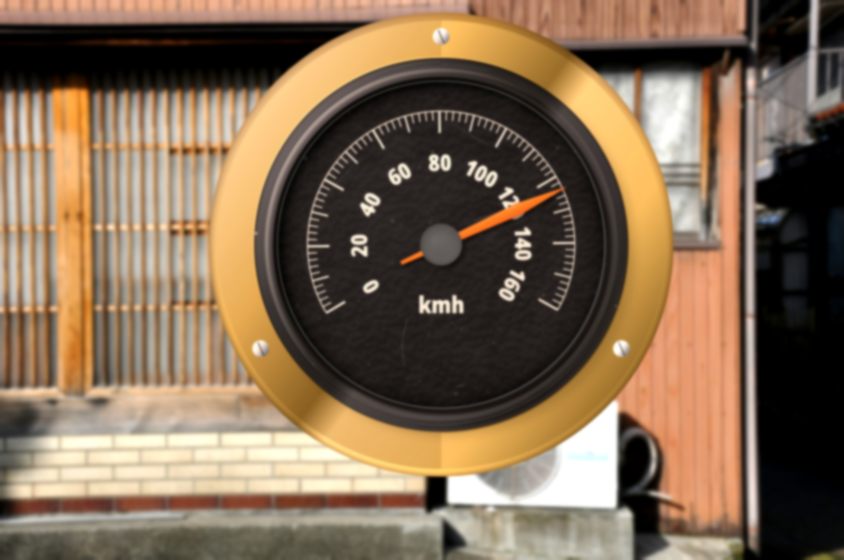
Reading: 124 km/h
